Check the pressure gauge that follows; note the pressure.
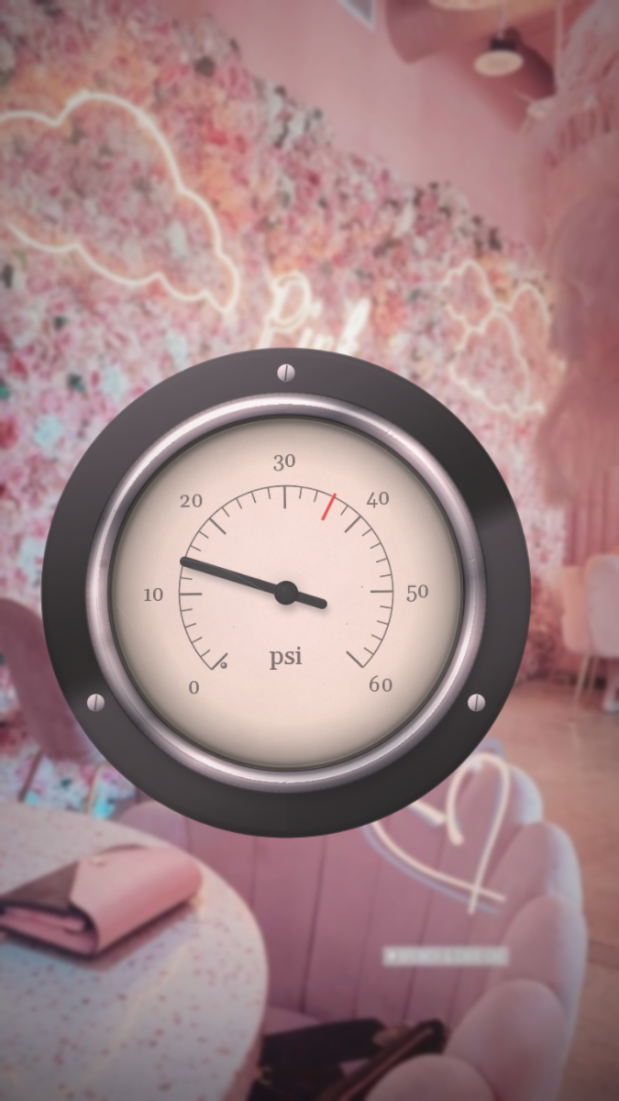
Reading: 14 psi
